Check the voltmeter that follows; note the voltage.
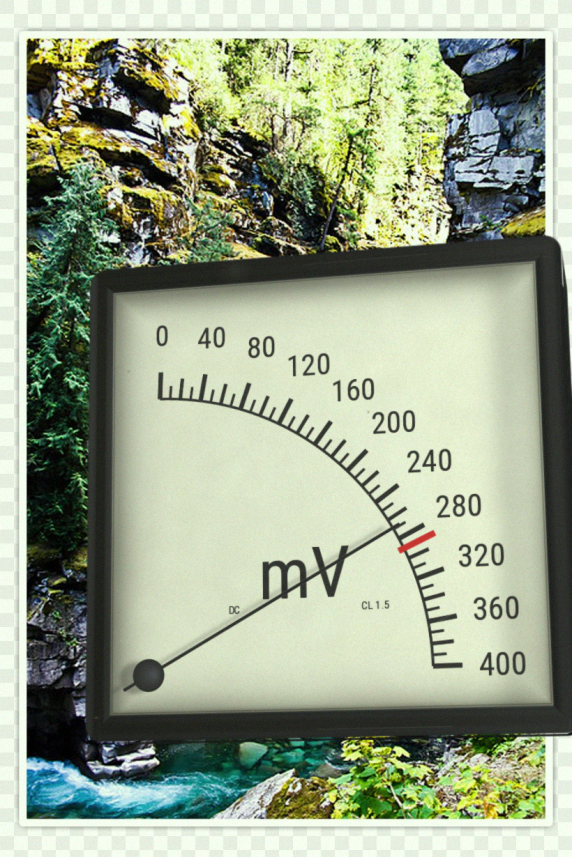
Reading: 270 mV
